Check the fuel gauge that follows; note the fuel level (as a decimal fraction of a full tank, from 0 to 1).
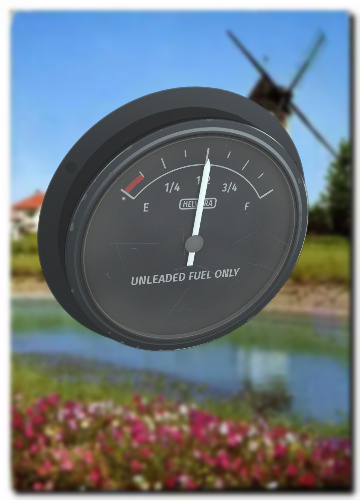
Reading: 0.5
